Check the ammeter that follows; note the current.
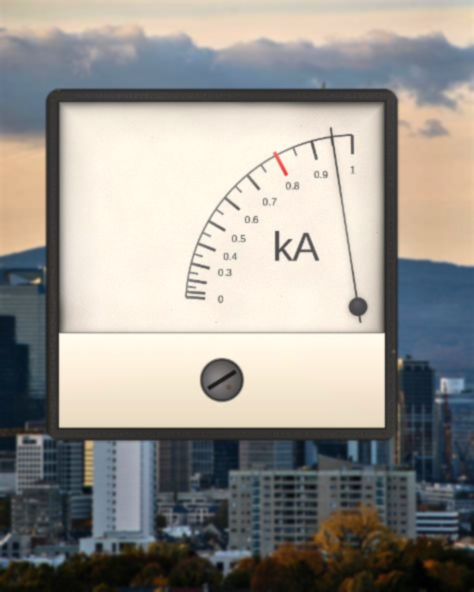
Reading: 0.95 kA
